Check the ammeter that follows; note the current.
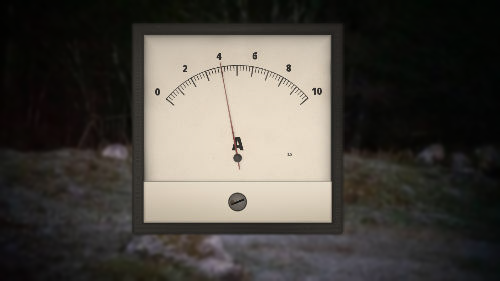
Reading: 4 A
